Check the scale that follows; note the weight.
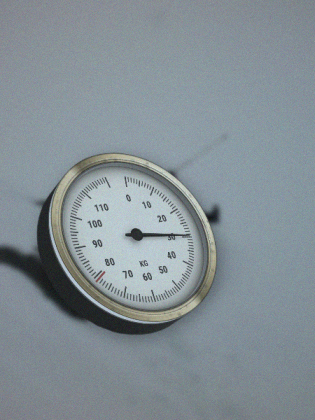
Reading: 30 kg
